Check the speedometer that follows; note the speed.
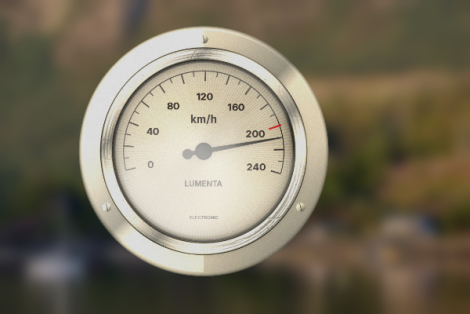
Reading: 210 km/h
